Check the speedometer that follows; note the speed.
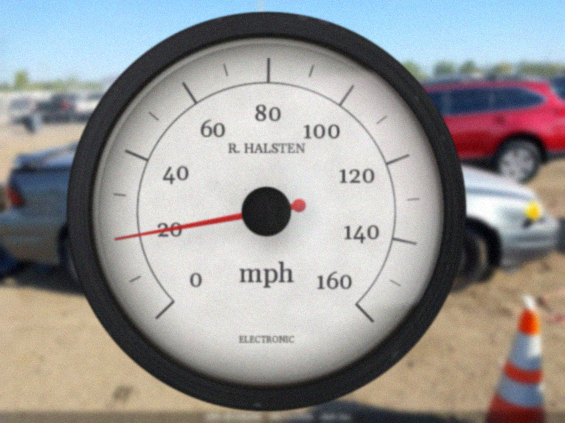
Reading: 20 mph
